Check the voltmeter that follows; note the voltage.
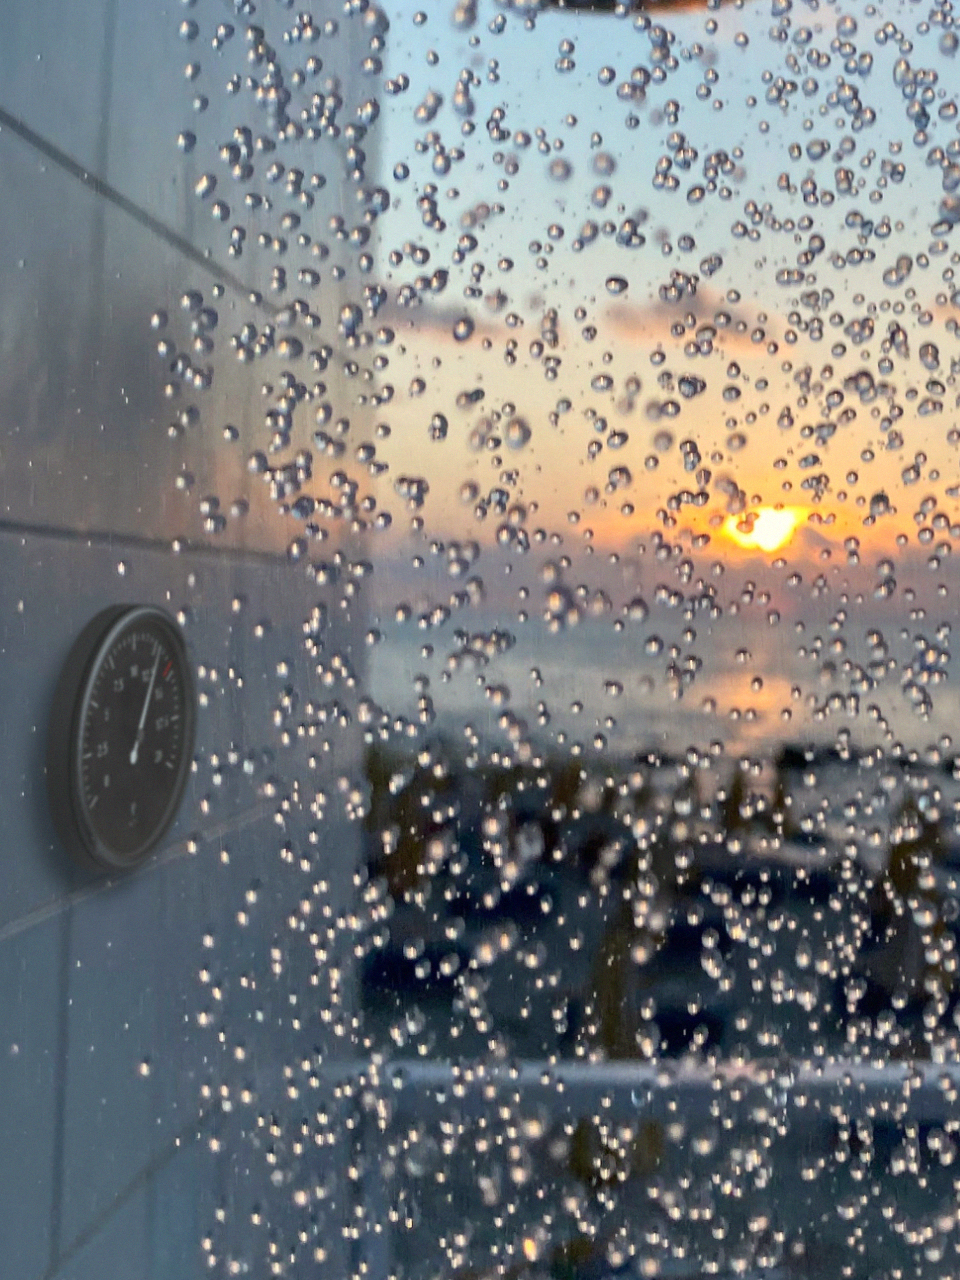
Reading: 12.5 V
